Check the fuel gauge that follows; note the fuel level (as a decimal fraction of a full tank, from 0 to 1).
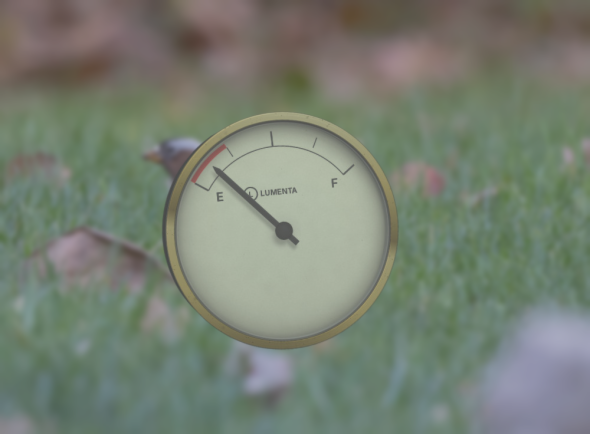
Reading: 0.125
